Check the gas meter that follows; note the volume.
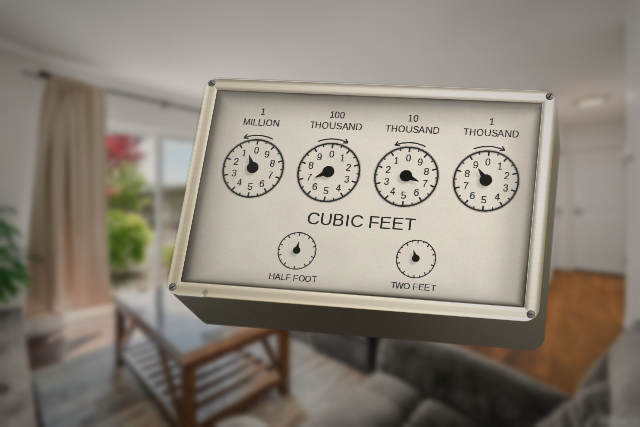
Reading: 66900 ft³
